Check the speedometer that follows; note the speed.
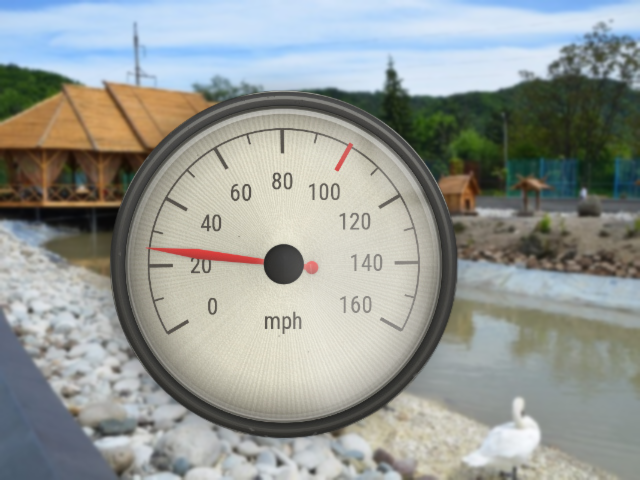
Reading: 25 mph
